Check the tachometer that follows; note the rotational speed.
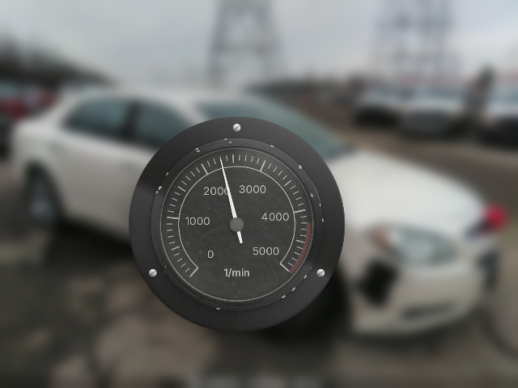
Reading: 2300 rpm
